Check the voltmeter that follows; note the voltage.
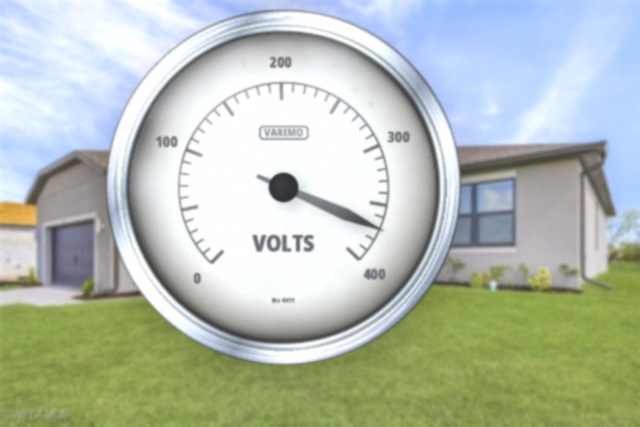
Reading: 370 V
